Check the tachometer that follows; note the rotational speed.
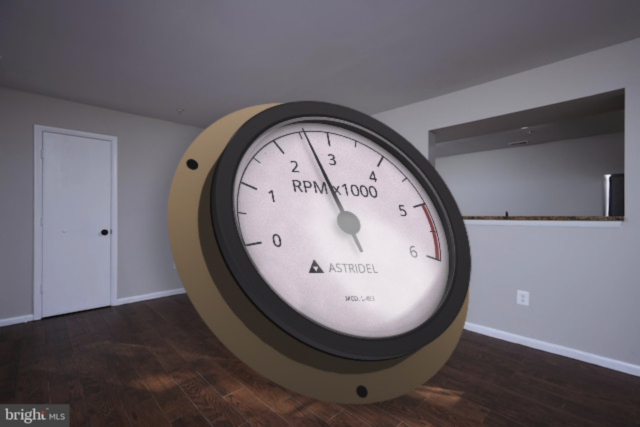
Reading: 2500 rpm
